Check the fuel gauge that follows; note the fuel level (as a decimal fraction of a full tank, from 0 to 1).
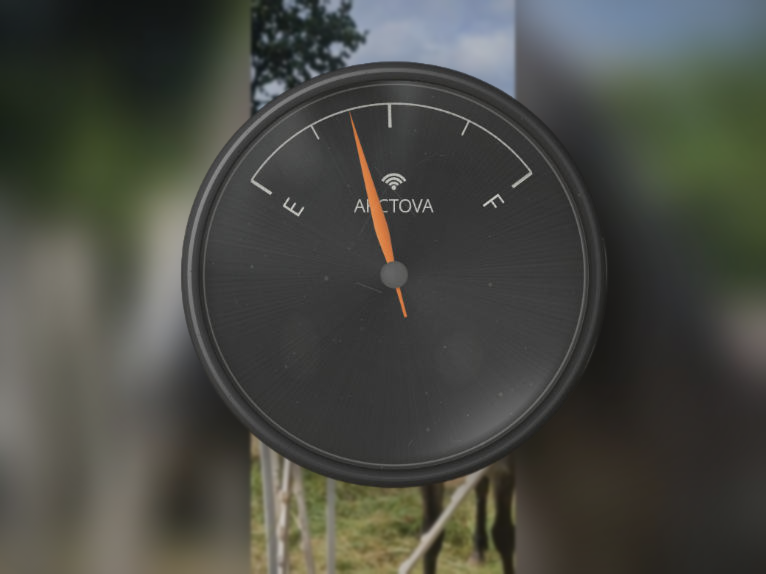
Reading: 0.375
